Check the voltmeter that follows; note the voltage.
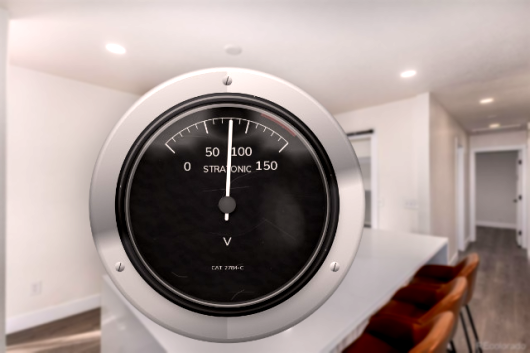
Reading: 80 V
